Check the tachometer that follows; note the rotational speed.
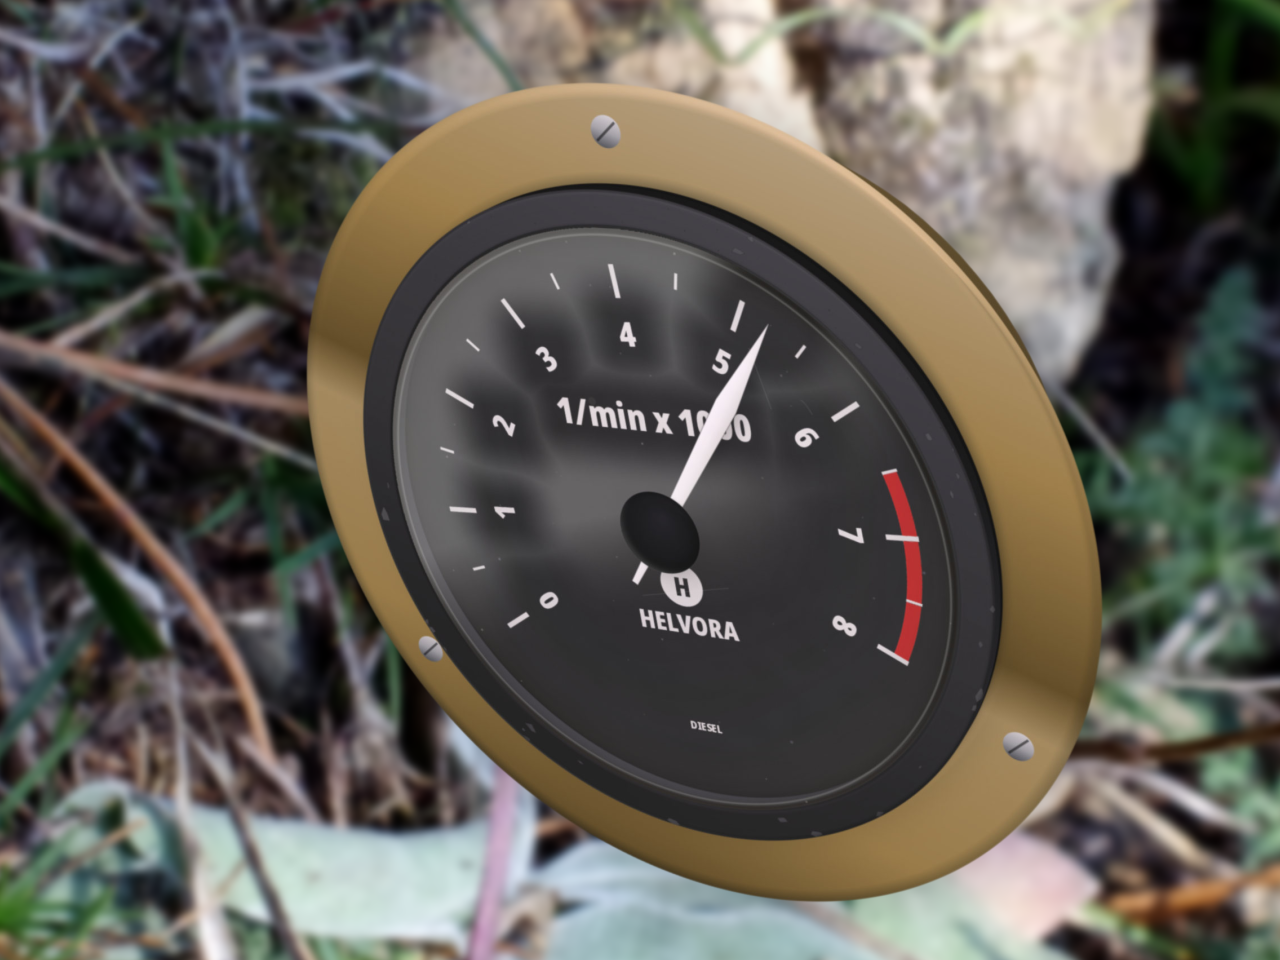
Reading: 5250 rpm
